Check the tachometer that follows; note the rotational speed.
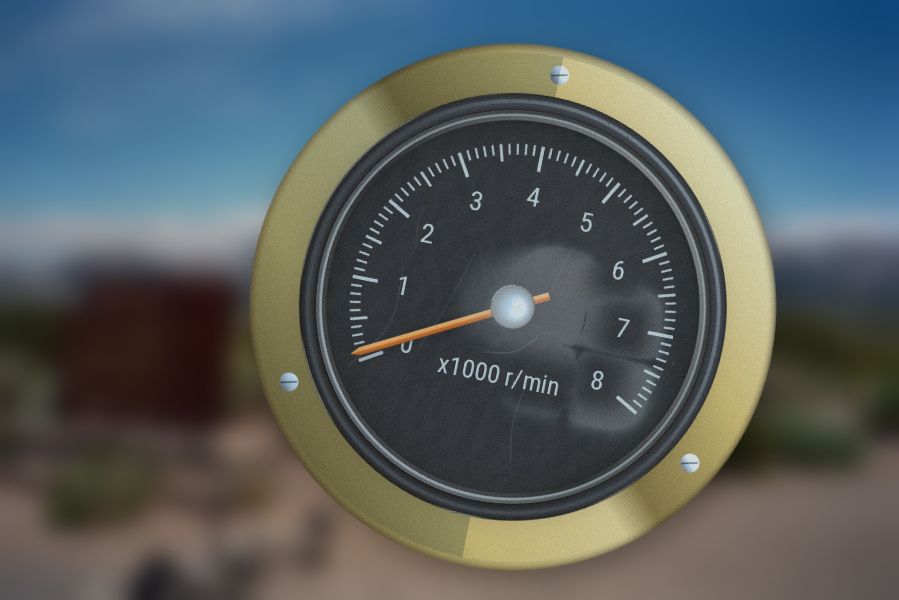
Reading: 100 rpm
